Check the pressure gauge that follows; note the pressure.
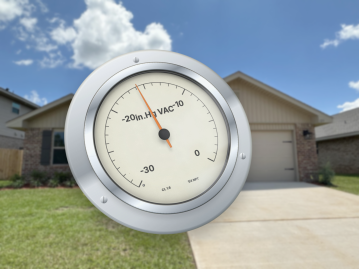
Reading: -16 inHg
